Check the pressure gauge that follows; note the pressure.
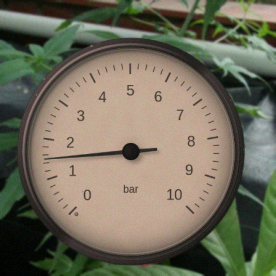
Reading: 1.5 bar
